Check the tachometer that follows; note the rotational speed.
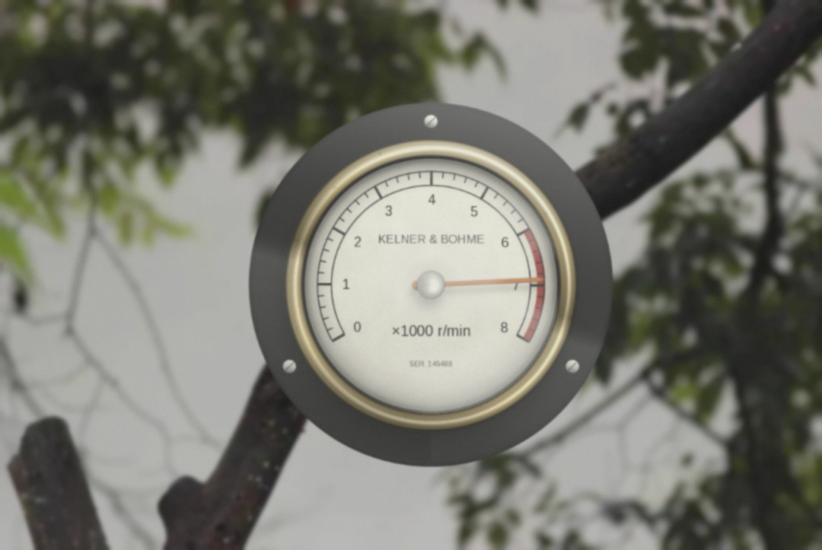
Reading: 6900 rpm
